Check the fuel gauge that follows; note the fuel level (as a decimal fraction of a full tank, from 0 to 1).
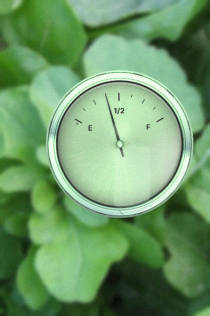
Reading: 0.375
